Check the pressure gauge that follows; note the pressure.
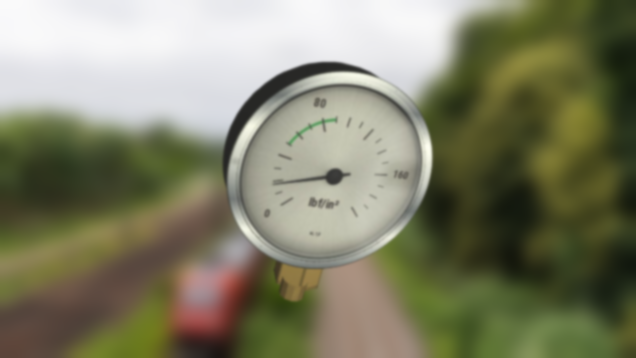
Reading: 20 psi
